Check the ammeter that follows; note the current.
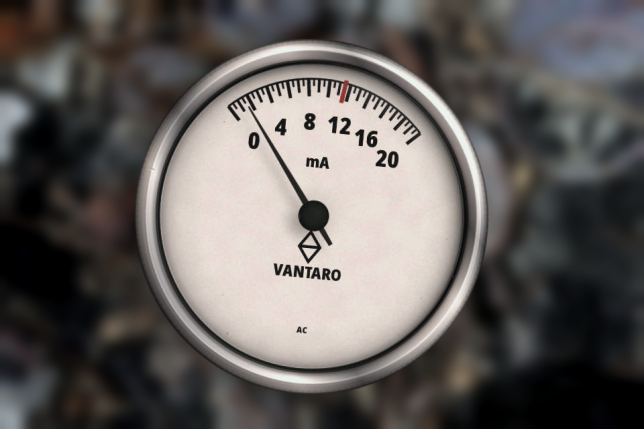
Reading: 1.5 mA
